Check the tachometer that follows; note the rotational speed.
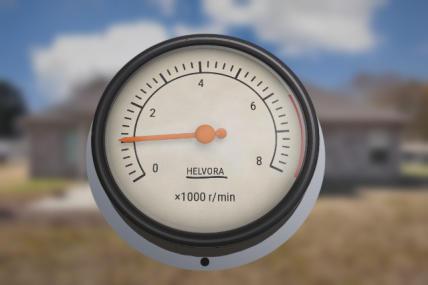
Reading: 1000 rpm
